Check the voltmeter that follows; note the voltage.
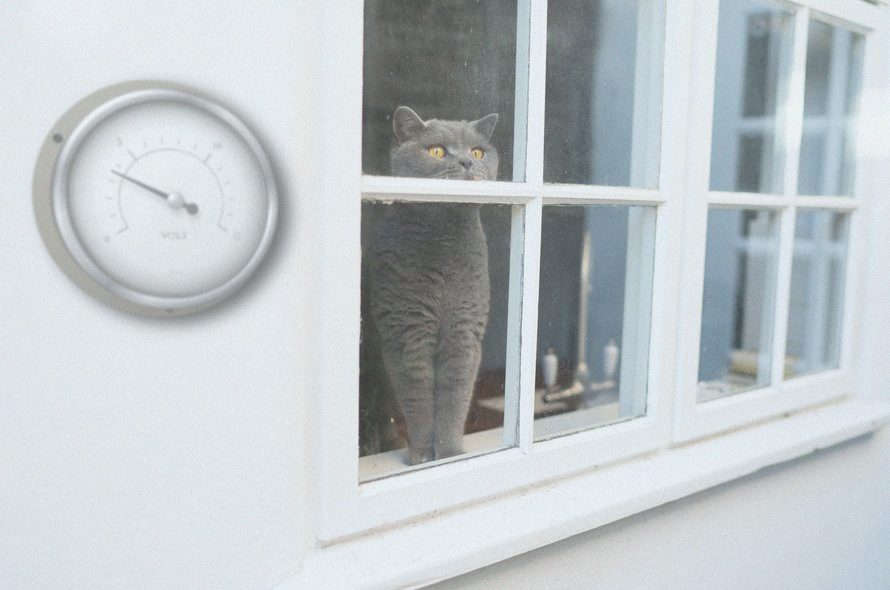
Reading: 3.5 V
